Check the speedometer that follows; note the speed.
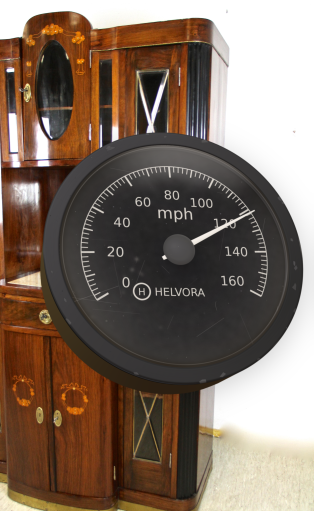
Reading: 122 mph
